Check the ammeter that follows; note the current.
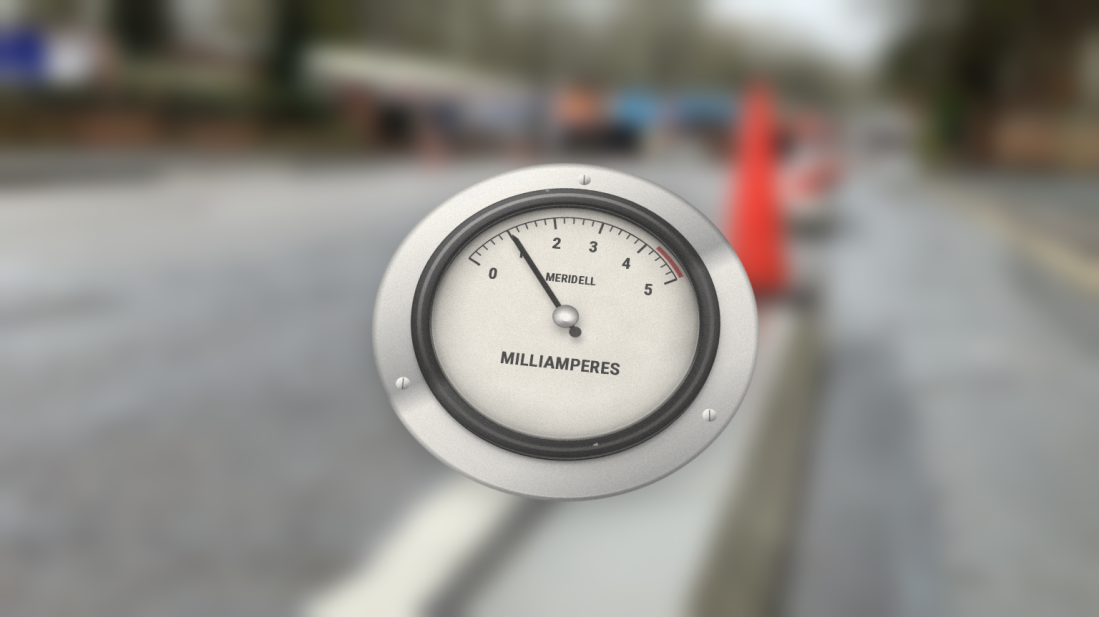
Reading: 1 mA
